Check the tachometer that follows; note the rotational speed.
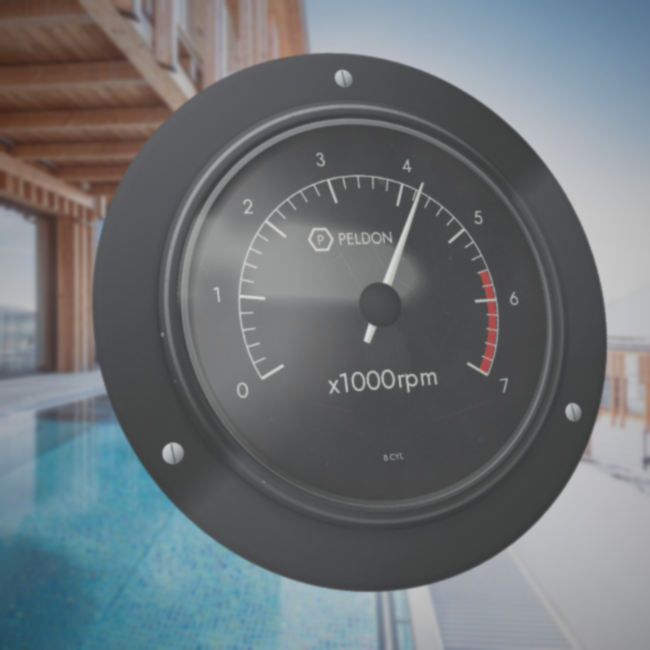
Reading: 4200 rpm
